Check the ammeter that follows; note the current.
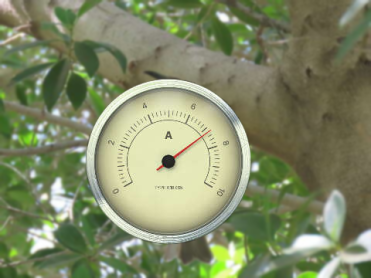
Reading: 7.2 A
